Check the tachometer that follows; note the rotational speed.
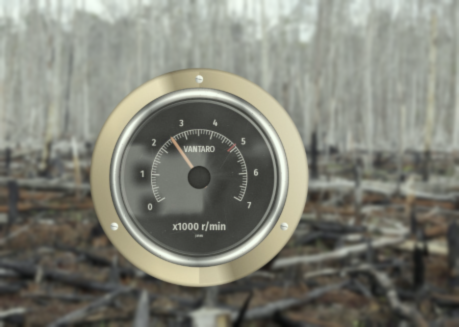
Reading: 2500 rpm
